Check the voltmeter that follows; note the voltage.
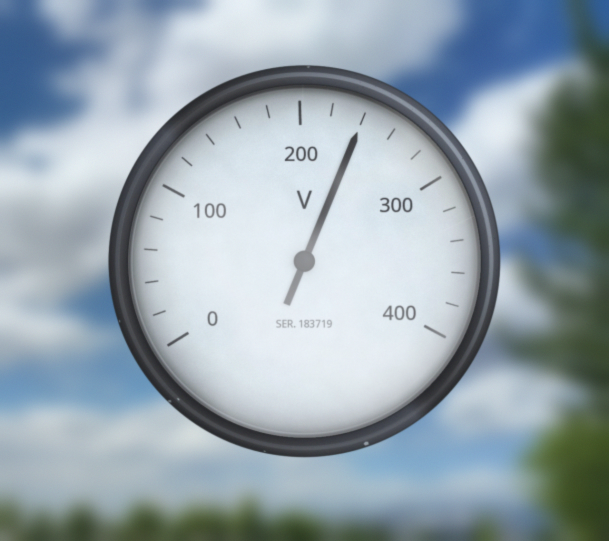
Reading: 240 V
